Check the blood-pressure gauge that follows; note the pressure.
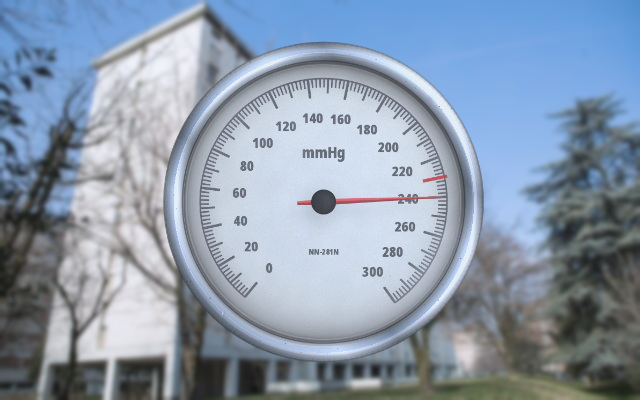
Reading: 240 mmHg
